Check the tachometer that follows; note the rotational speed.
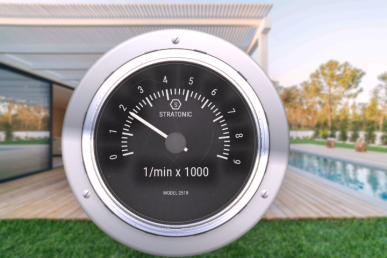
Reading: 2000 rpm
